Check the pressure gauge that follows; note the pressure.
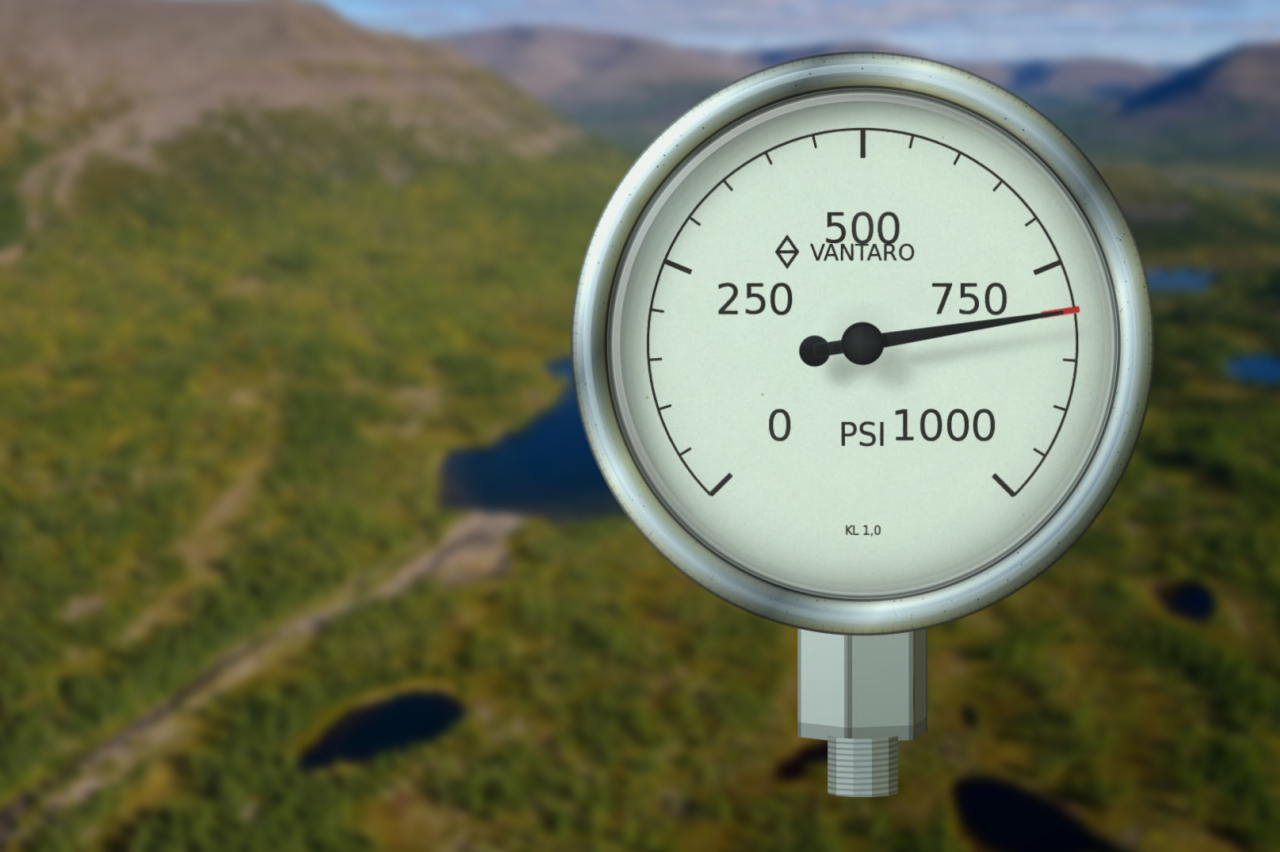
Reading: 800 psi
